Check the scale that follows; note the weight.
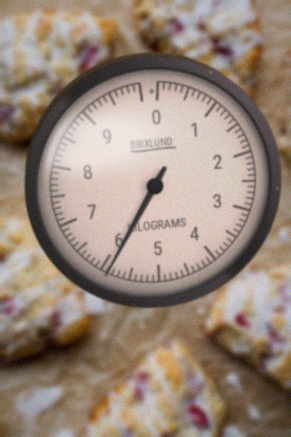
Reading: 5.9 kg
